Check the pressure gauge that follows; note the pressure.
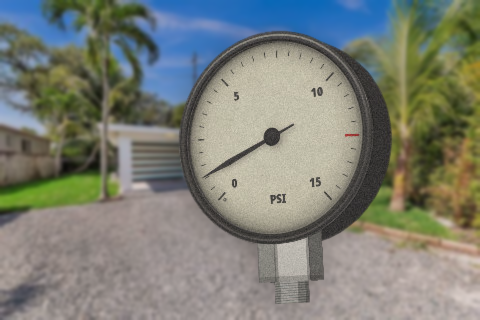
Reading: 1 psi
